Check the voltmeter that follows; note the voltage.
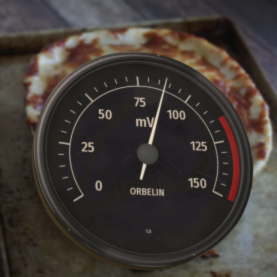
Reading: 87.5 mV
